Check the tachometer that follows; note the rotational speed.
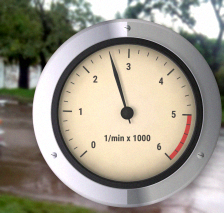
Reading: 2600 rpm
